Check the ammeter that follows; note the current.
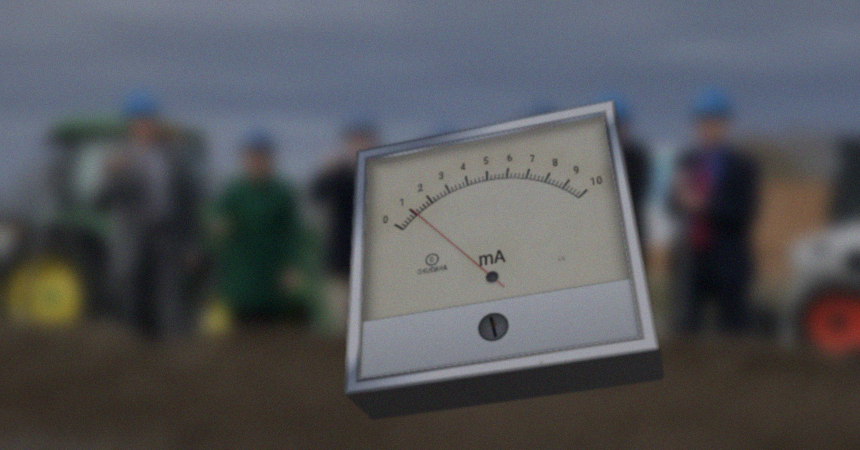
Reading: 1 mA
